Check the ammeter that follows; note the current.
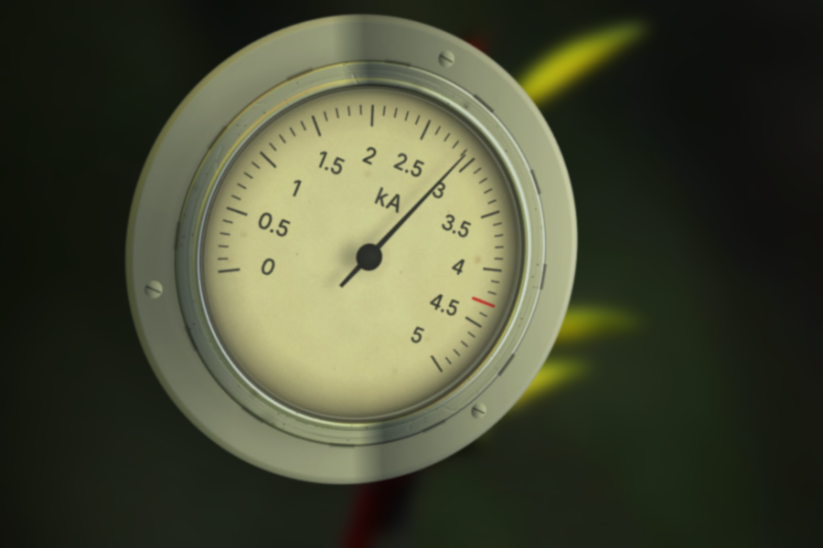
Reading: 2.9 kA
